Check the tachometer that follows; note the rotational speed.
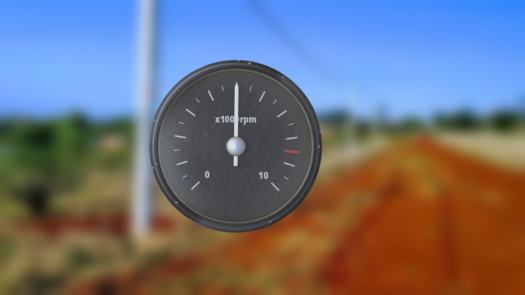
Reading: 5000 rpm
